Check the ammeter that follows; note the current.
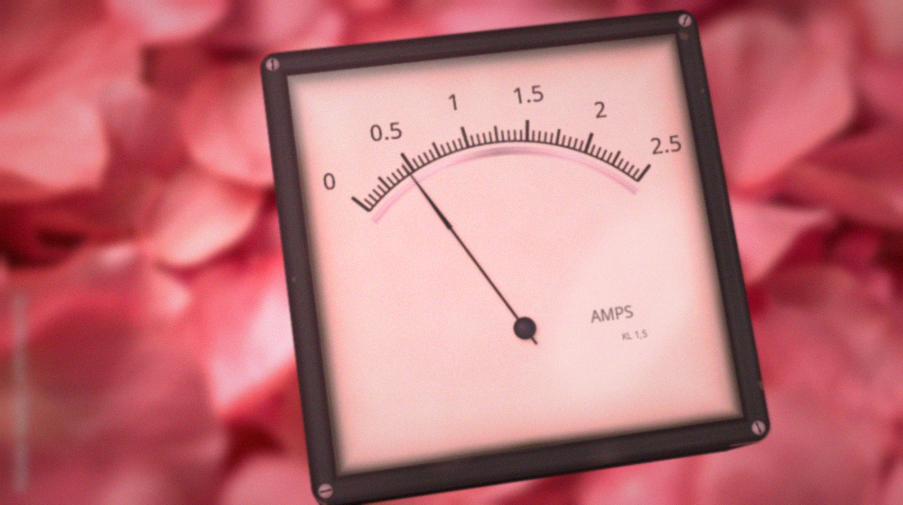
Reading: 0.45 A
